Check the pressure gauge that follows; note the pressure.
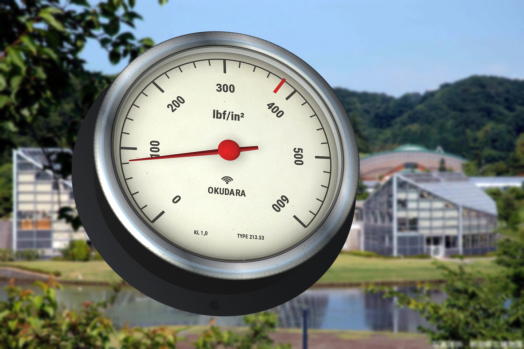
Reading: 80 psi
